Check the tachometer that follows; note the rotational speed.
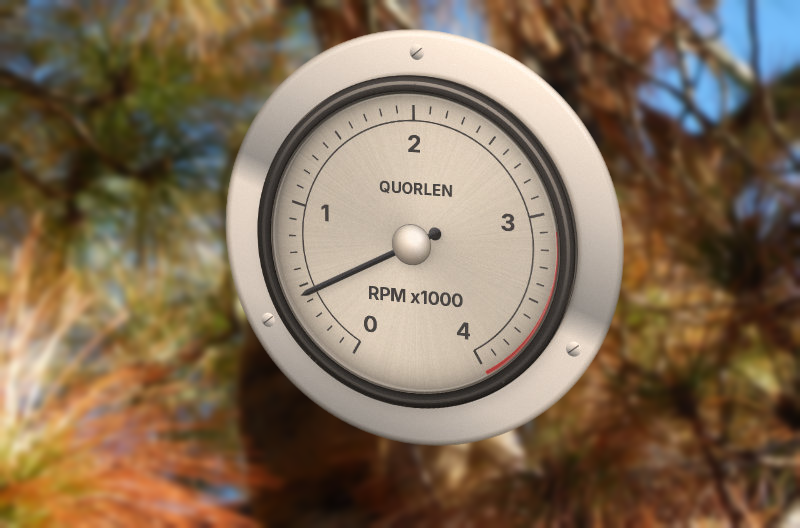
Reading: 450 rpm
